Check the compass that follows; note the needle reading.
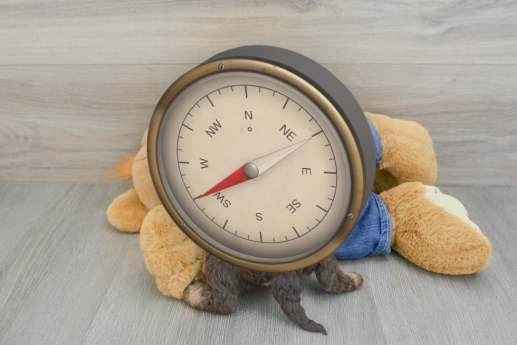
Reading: 240 °
